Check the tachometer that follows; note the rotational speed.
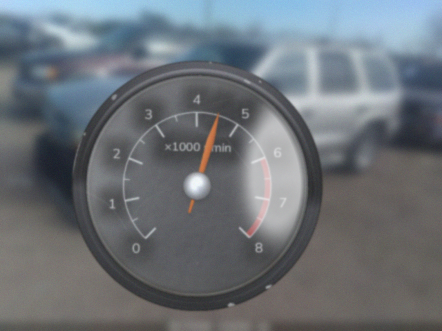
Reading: 4500 rpm
